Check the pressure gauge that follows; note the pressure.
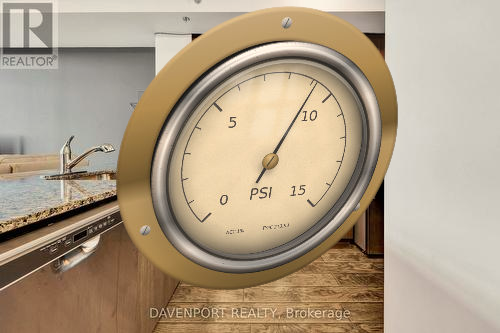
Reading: 9 psi
